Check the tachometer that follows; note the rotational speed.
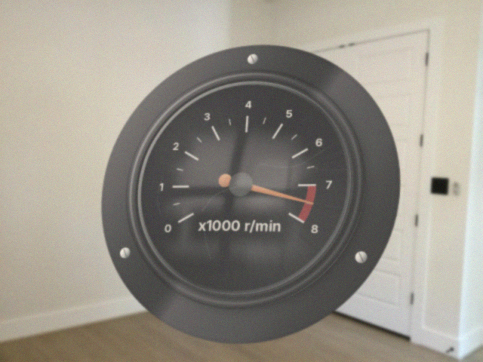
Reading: 7500 rpm
